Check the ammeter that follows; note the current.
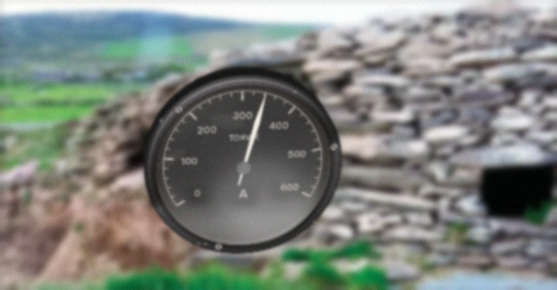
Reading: 340 A
